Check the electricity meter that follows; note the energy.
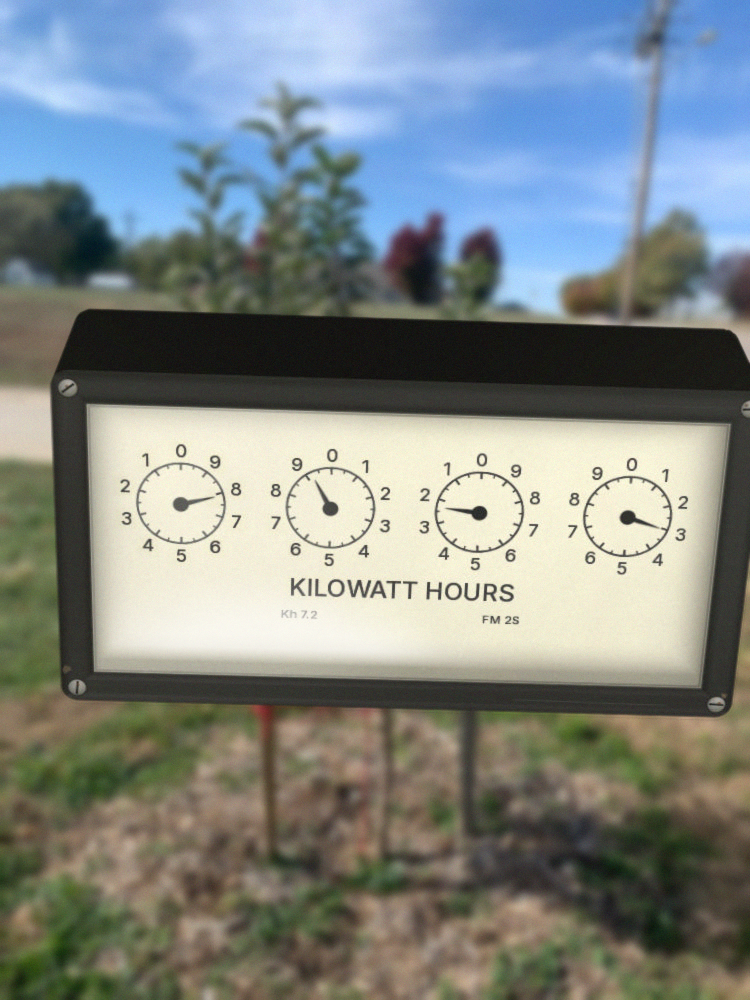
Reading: 7923 kWh
